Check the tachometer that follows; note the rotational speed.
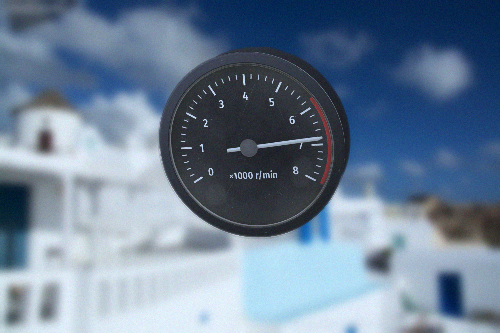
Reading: 6800 rpm
